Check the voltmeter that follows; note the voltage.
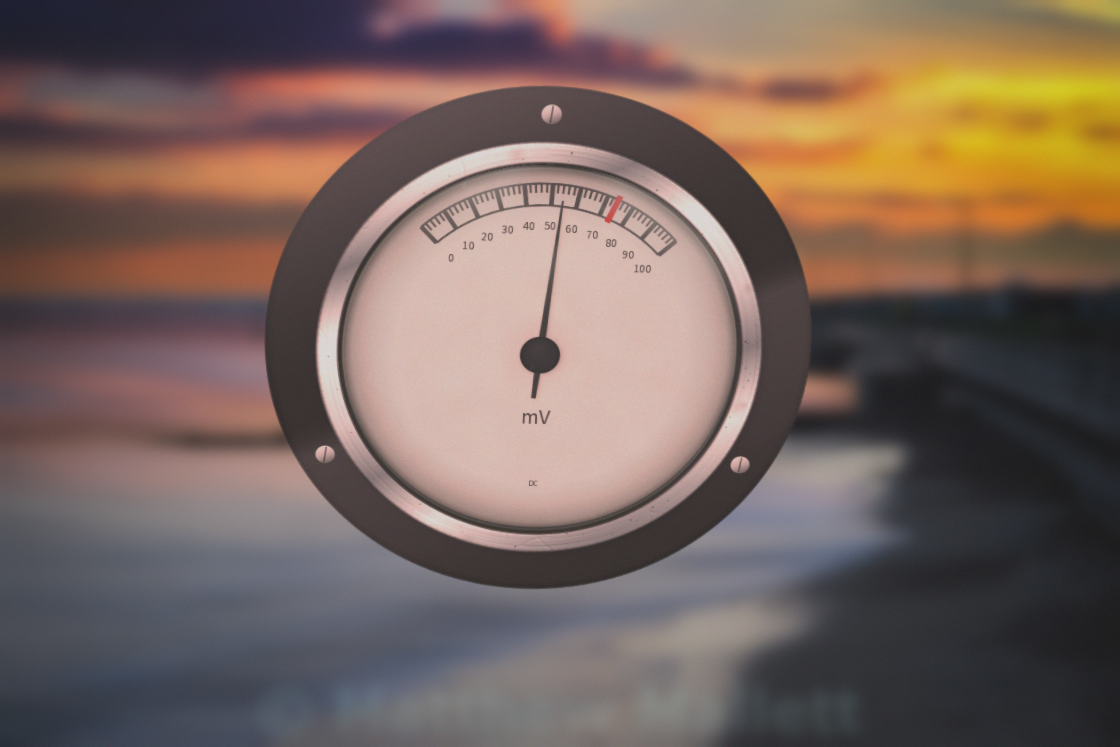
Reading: 54 mV
